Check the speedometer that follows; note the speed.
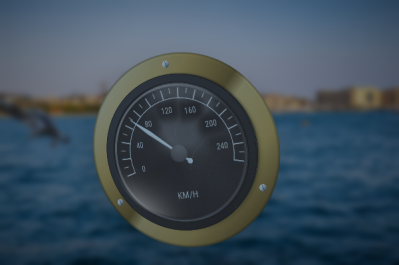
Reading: 70 km/h
